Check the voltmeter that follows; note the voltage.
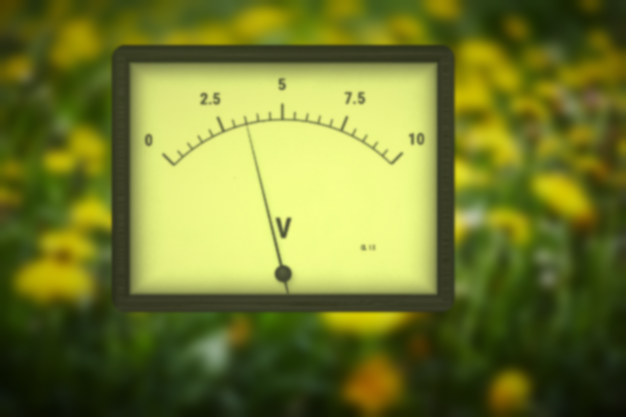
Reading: 3.5 V
